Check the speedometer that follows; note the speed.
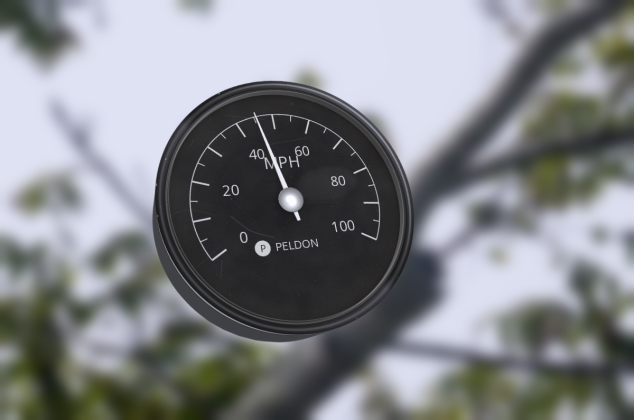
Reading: 45 mph
